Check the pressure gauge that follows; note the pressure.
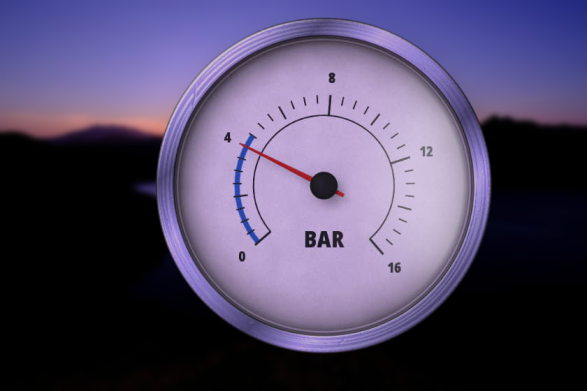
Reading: 4 bar
